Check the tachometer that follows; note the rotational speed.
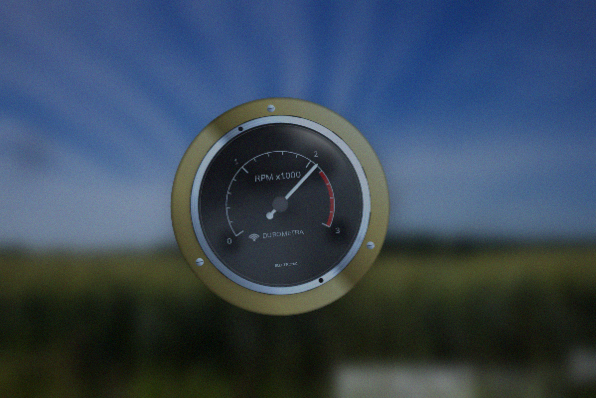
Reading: 2100 rpm
